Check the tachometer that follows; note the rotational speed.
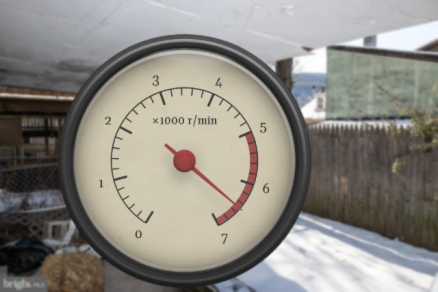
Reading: 6500 rpm
